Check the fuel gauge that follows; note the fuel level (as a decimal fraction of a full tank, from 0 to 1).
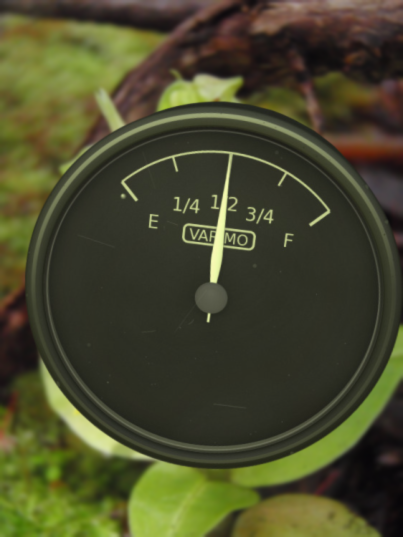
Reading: 0.5
